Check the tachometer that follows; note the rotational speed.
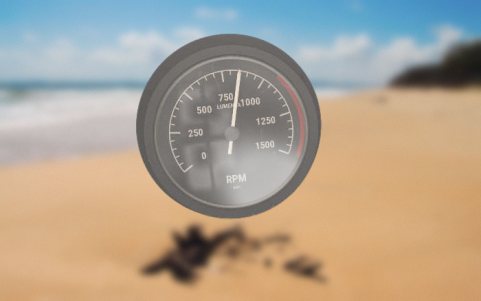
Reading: 850 rpm
